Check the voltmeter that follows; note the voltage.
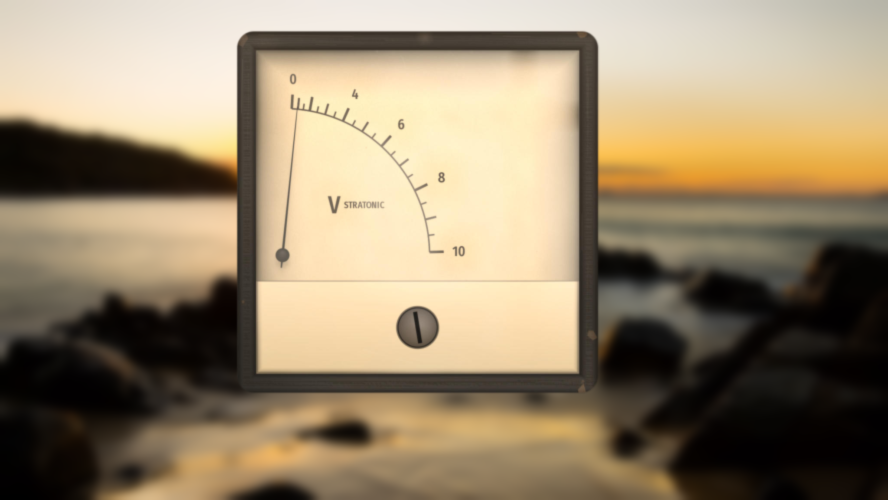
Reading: 1 V
